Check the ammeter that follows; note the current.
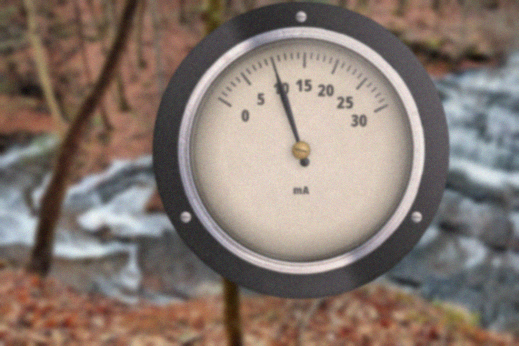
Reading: 10 mA
